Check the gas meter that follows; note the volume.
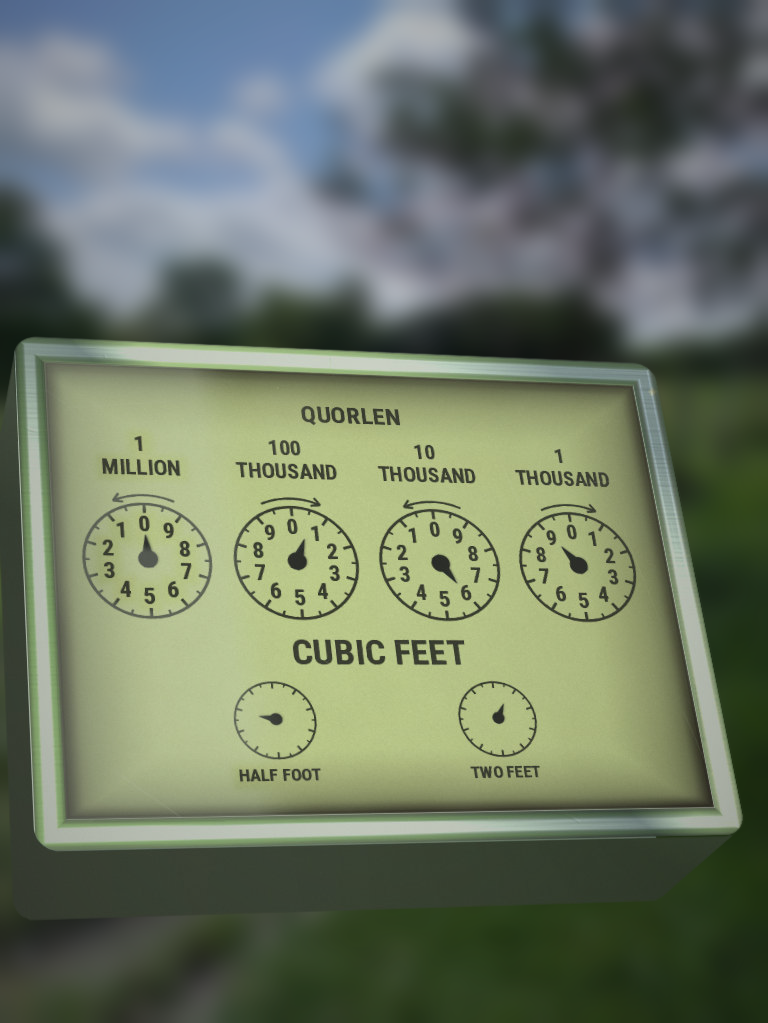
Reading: 5900 ft³
